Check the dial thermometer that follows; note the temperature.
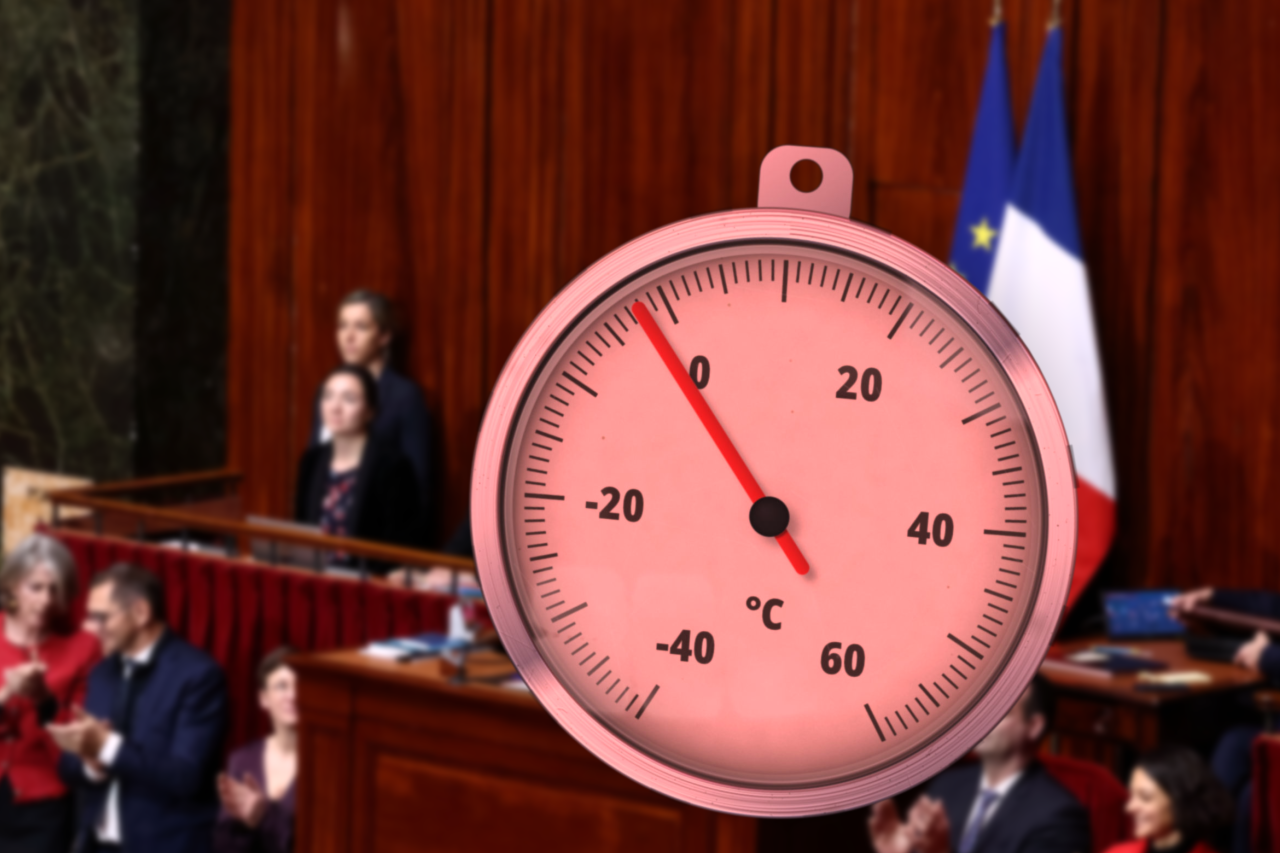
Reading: -2 °C
